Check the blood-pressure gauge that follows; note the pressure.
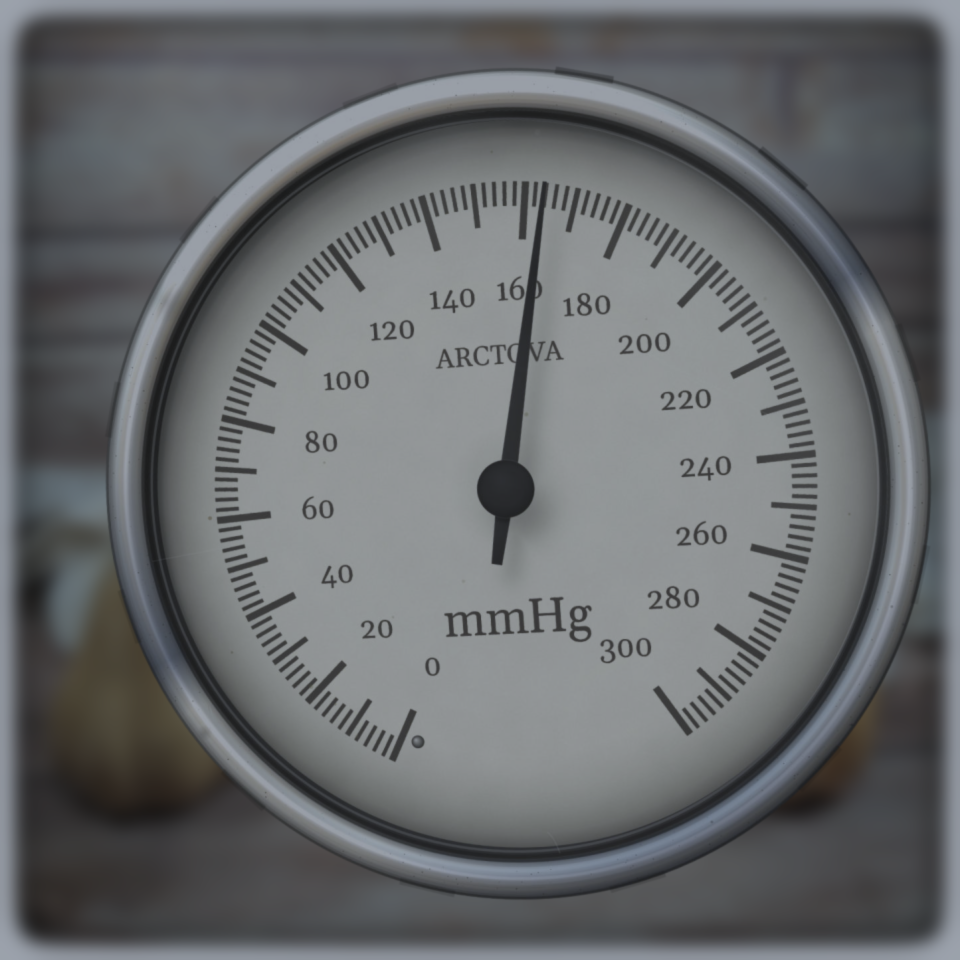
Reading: 164 mmHg
